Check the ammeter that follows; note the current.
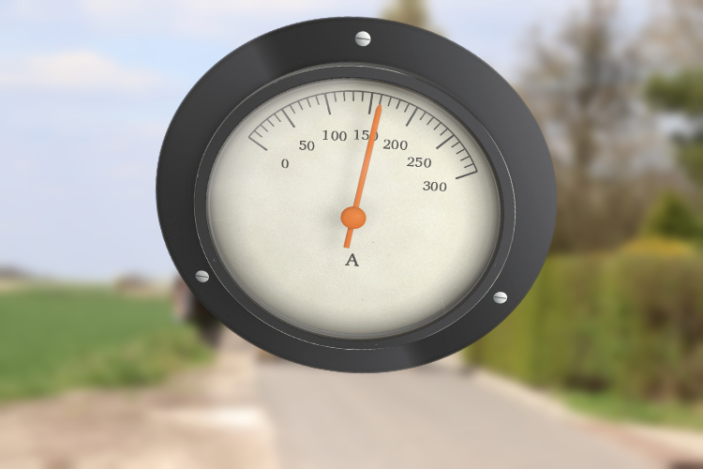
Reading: 160 A
